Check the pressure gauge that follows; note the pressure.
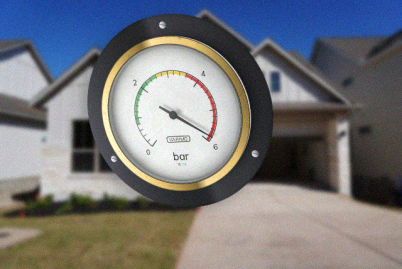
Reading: 5.8 bar
